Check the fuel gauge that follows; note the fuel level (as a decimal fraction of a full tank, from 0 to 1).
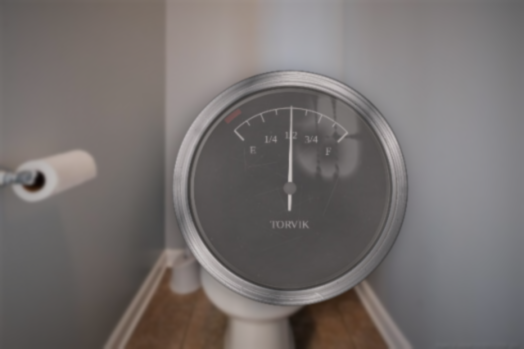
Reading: 0.5
